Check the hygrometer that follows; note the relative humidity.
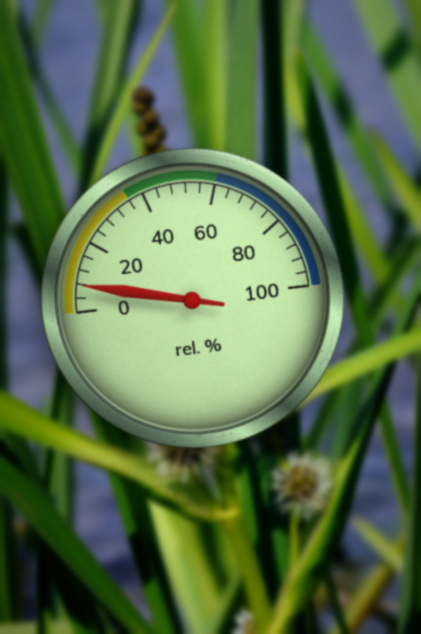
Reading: 8 %
